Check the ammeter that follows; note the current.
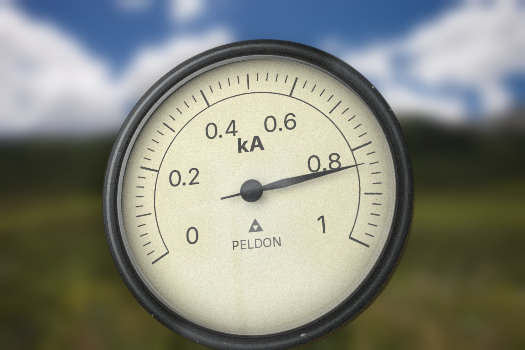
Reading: 0.84 kA
